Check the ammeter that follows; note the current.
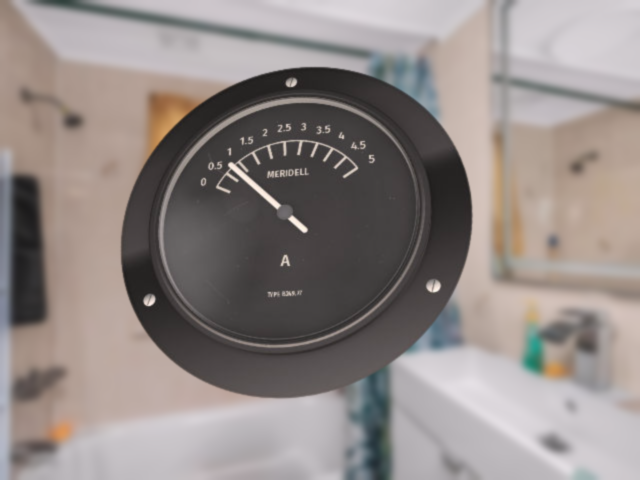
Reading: 0.75 A
